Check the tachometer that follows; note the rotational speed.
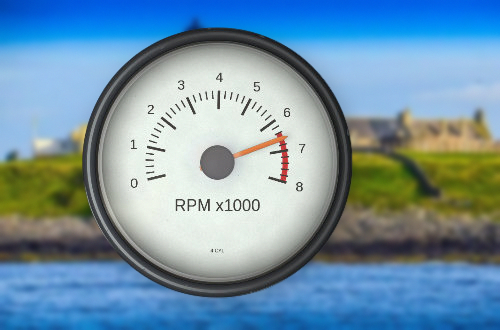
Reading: 6600 rpm
